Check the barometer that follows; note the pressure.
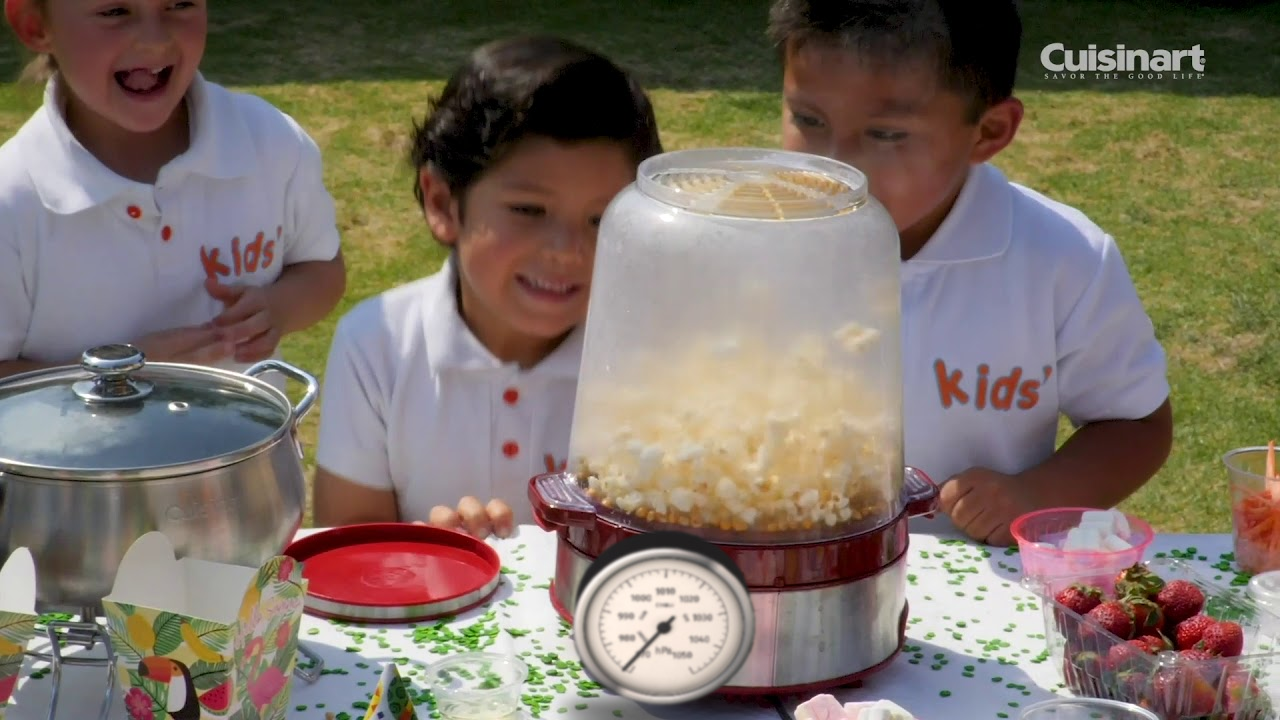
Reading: 972 hPa
